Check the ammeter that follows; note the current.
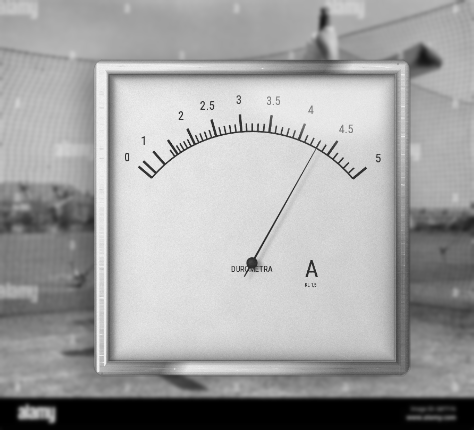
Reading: 4.3 A
